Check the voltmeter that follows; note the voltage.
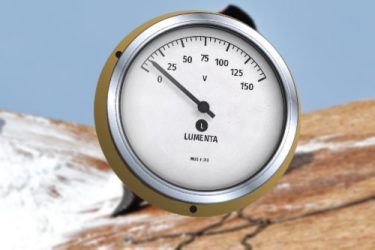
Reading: 10 V
